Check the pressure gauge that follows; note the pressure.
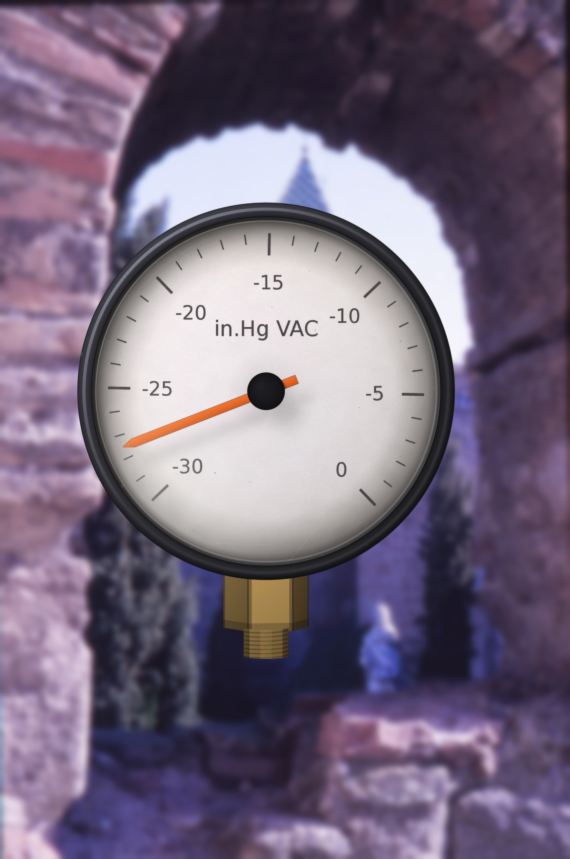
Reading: -27.5 inHg
